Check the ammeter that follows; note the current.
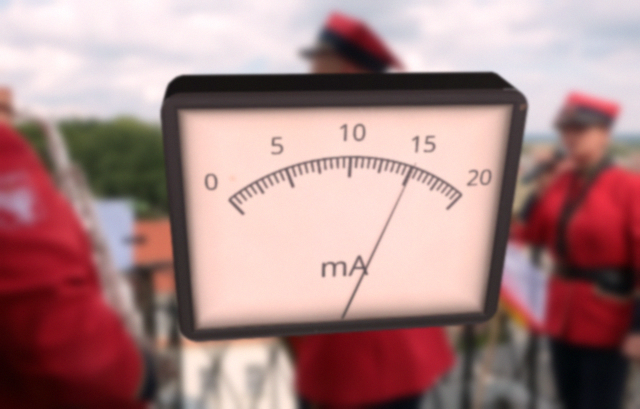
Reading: 15 mA
